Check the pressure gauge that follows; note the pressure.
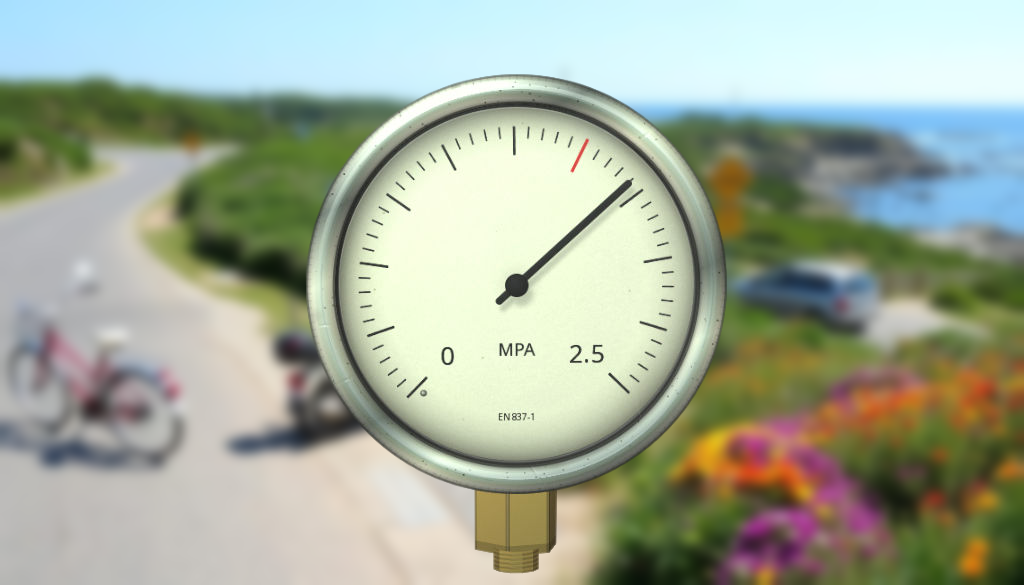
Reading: 1.7 MPa
